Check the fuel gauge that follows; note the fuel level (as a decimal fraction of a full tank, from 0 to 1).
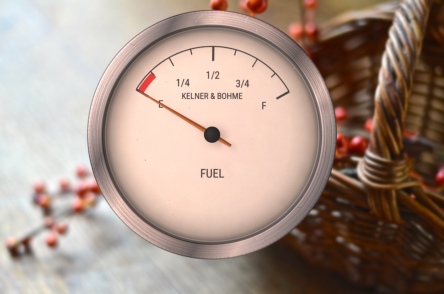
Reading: 0
